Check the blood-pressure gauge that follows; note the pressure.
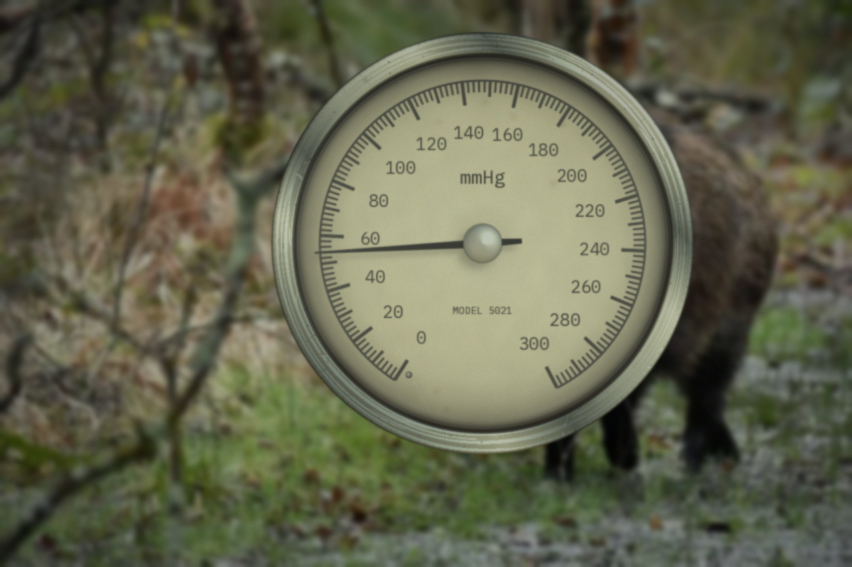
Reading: 54 mmHg
